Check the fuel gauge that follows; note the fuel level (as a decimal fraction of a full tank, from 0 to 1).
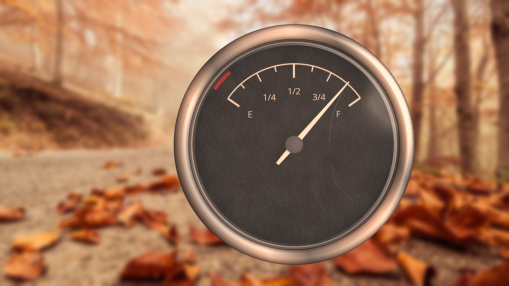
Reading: 0.875
